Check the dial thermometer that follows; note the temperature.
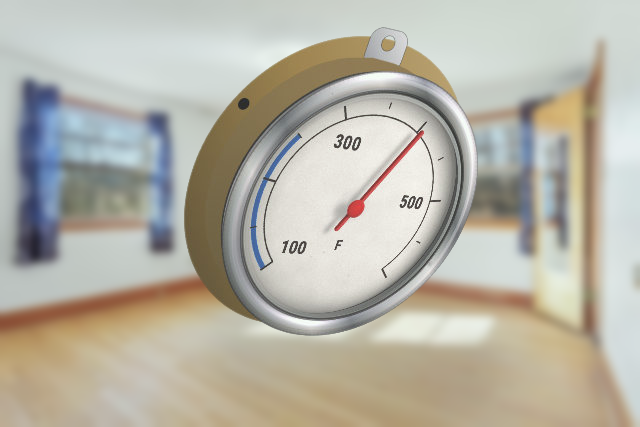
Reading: 400 °F
